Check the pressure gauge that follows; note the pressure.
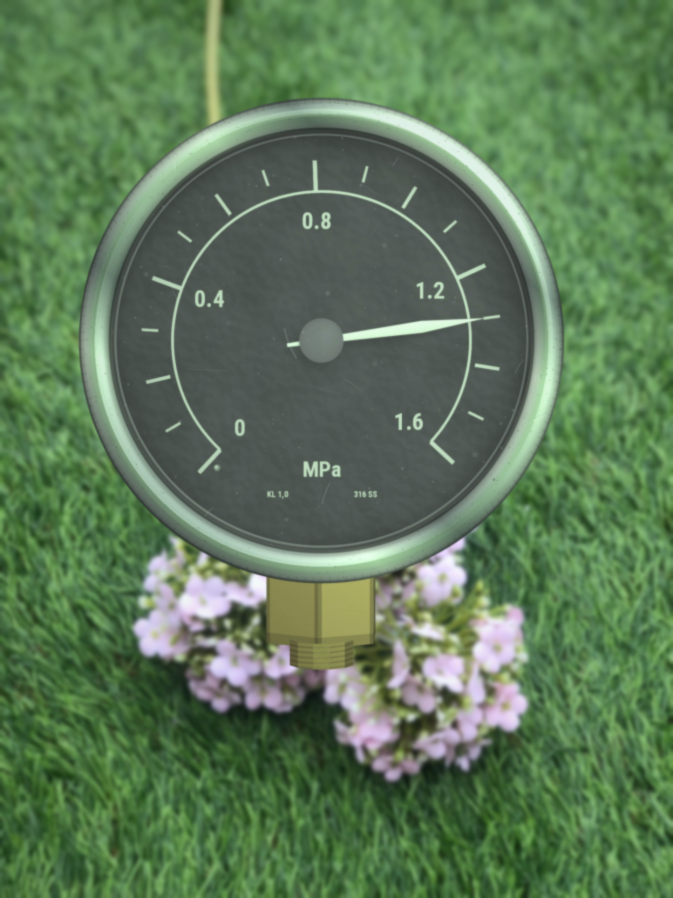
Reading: 1.3 MPa
